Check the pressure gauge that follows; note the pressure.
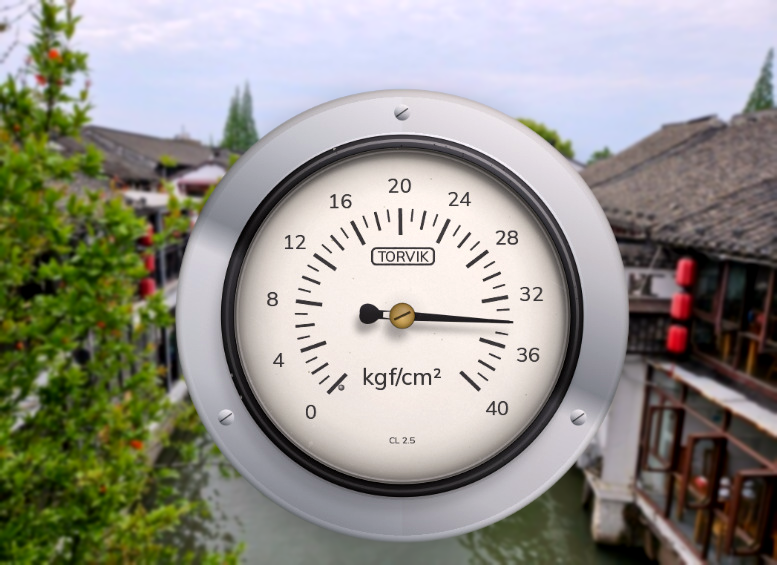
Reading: 34 kg/cm²
